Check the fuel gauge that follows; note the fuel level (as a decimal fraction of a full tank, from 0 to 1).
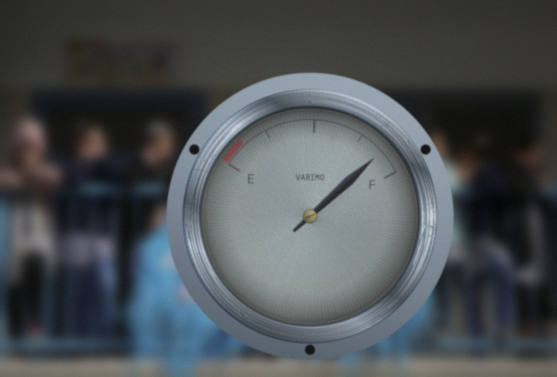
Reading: 0.875
